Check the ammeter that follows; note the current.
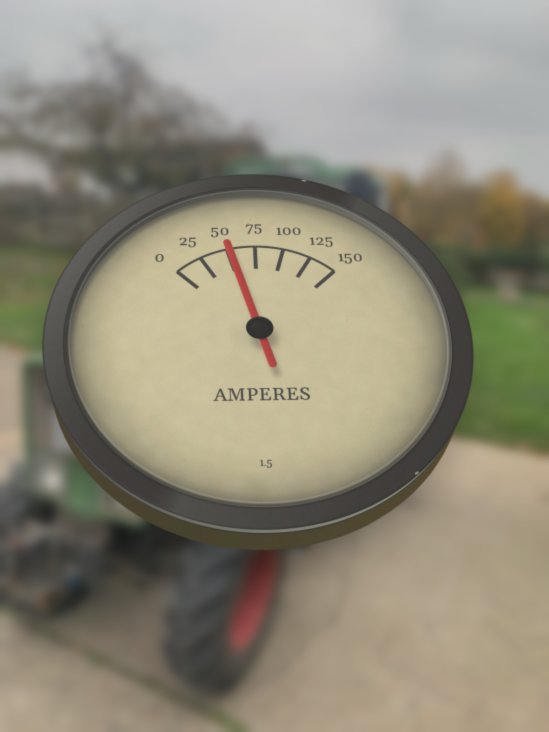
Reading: 50 A
